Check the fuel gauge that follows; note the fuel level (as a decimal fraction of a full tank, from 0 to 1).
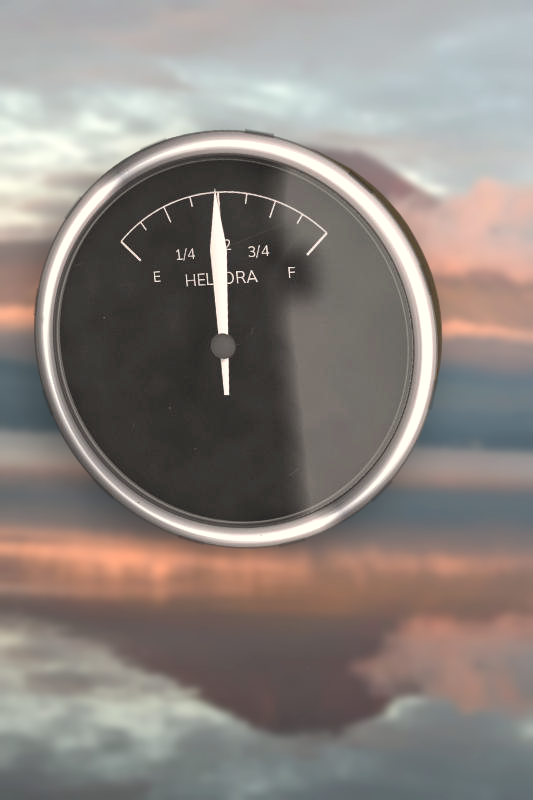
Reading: 0.5
